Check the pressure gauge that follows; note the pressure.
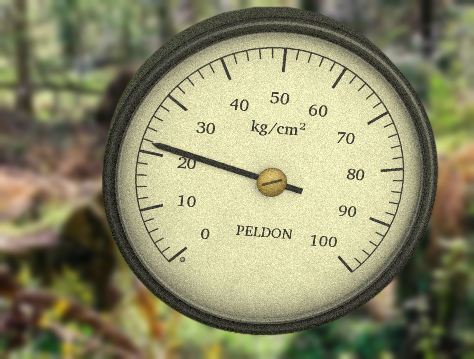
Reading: 22 kg/cm²
